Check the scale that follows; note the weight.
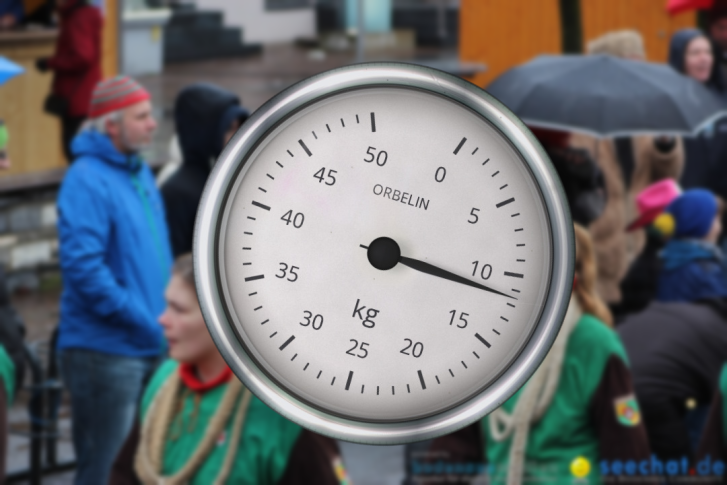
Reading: 11.5 kg
